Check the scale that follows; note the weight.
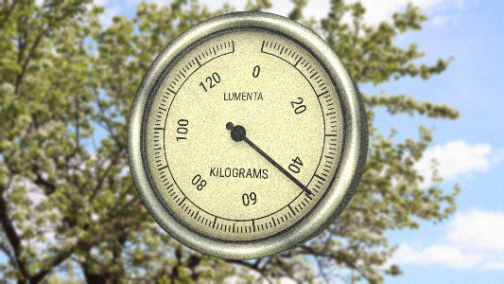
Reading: 44 kg
